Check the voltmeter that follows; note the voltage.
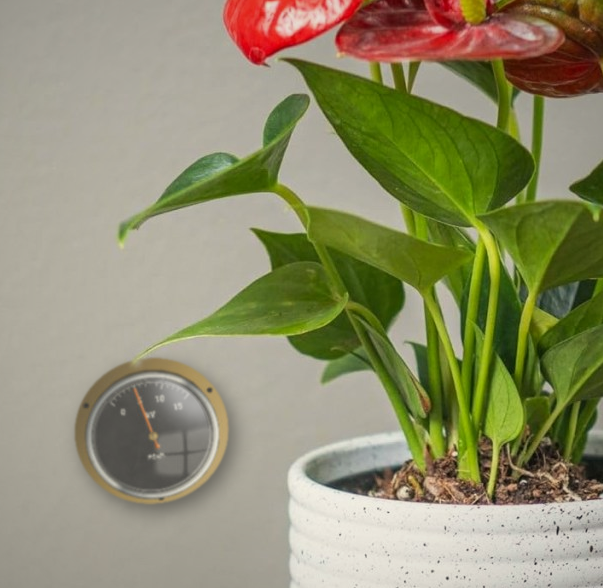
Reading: 5 kV
